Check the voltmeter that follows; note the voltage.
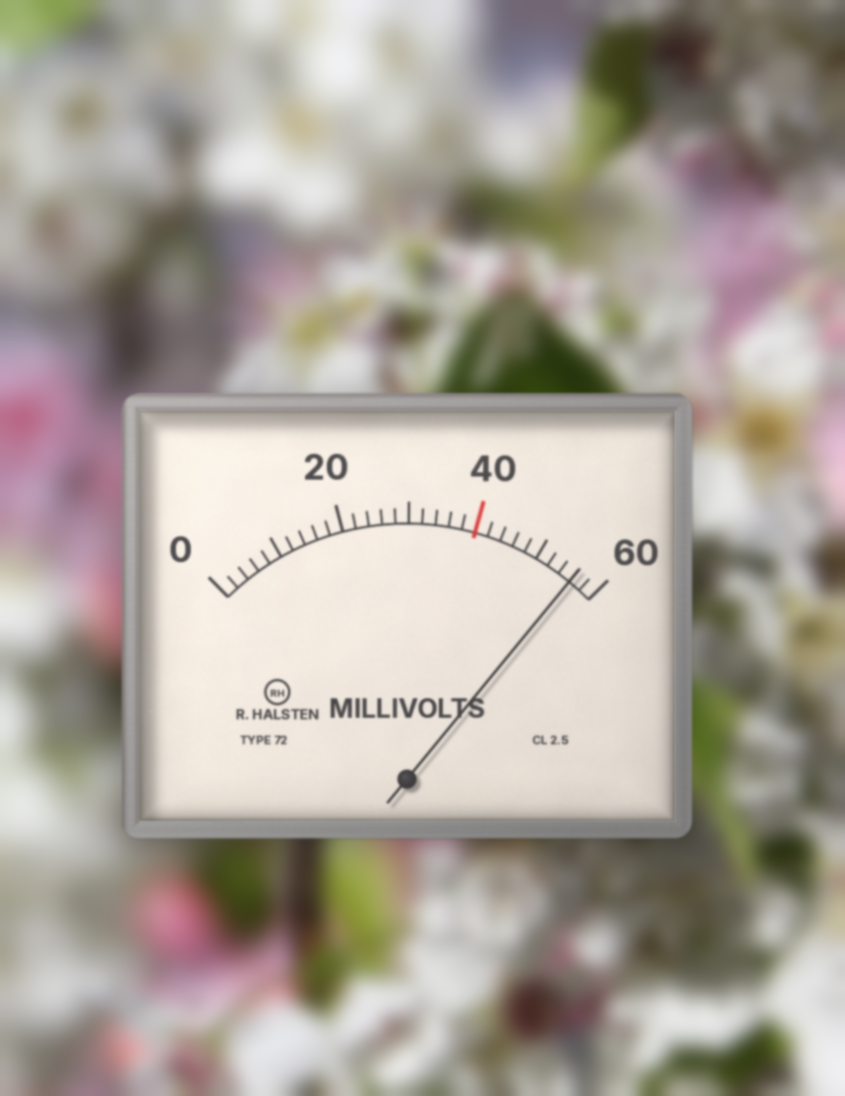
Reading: 56 mV
